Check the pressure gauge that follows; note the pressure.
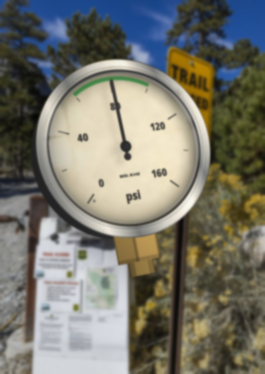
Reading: 80 psi
